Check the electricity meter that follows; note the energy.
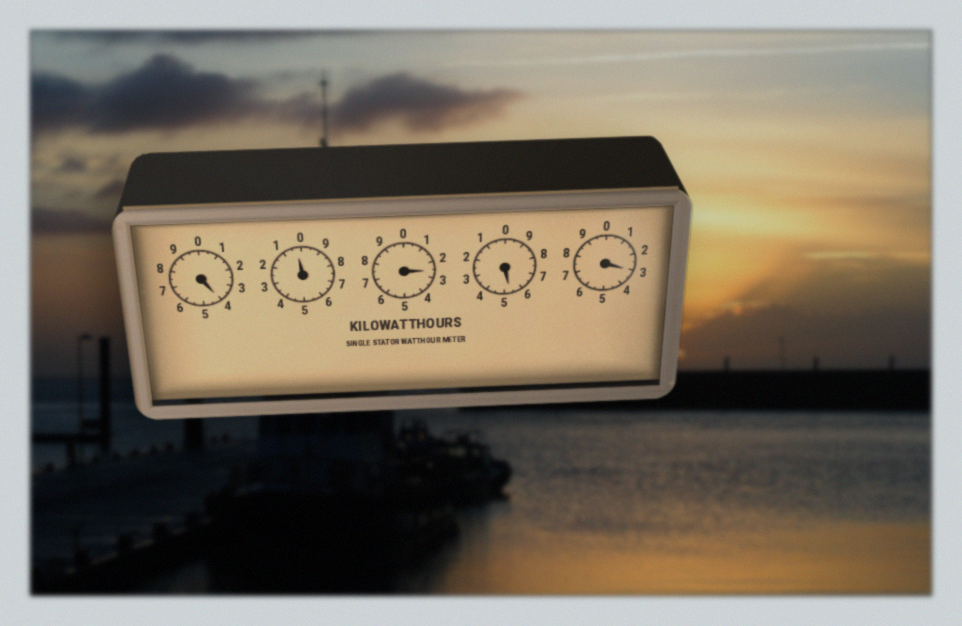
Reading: 40253 kWh
